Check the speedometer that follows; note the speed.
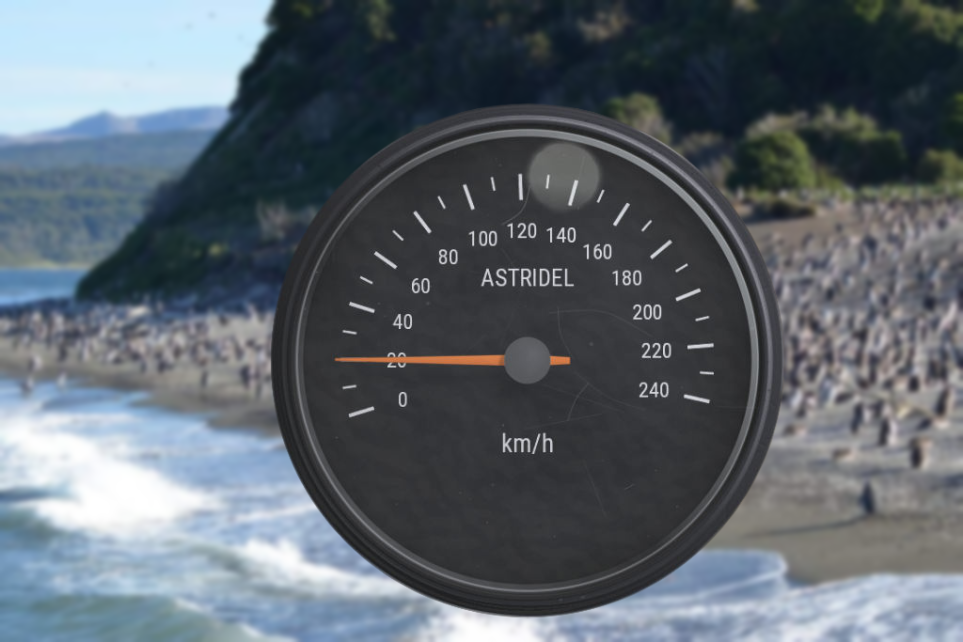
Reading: 20 km/h
